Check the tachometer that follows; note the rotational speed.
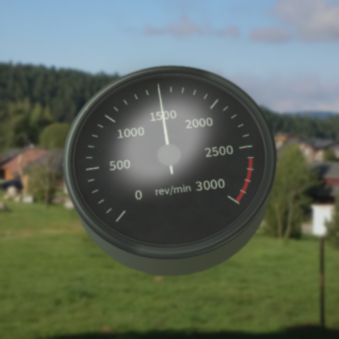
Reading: 1500 rpm
